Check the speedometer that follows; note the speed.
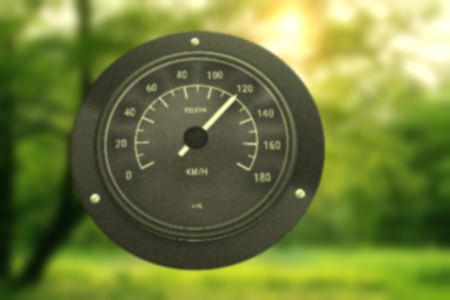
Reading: 120 km/h
